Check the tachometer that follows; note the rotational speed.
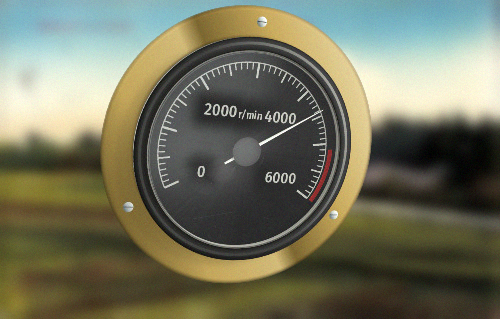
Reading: 4400 rpm
